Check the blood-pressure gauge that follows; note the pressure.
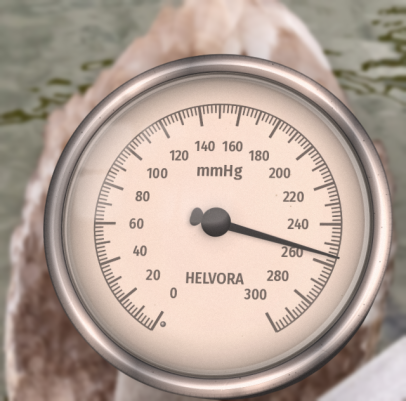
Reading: 256 mmHg
